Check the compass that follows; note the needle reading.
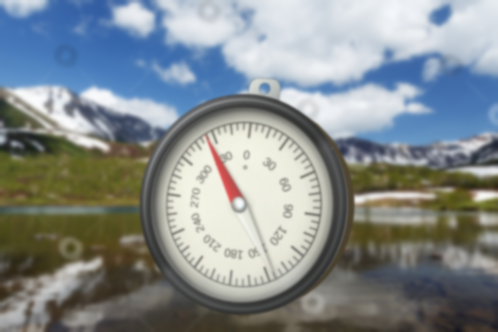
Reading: 325 °
